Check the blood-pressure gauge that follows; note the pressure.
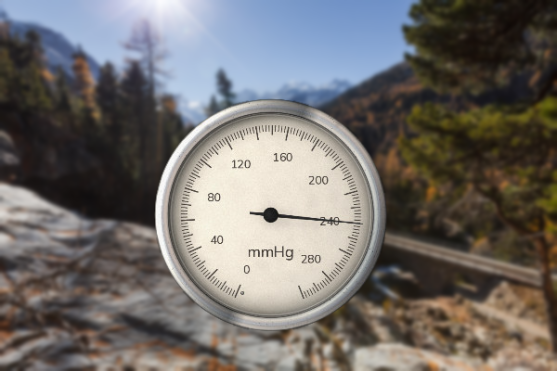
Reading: 240 mmHg
